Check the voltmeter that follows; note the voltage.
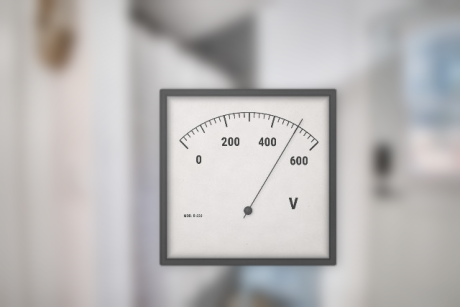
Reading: 500 V
